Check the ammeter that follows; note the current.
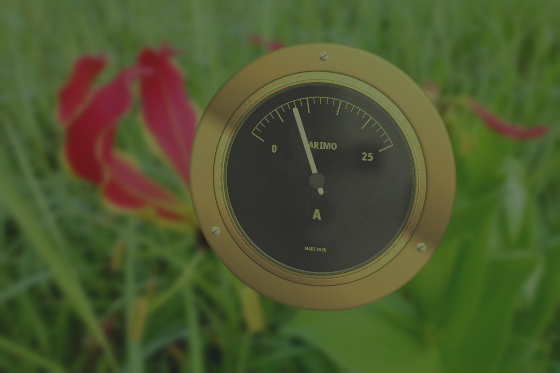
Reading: 8 A
